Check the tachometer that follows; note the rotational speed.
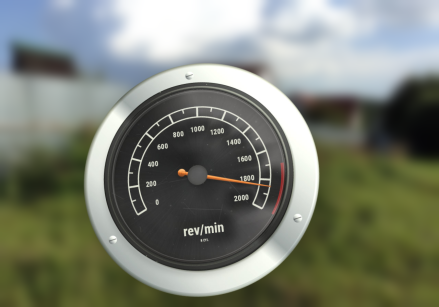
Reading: 1850 rpm
